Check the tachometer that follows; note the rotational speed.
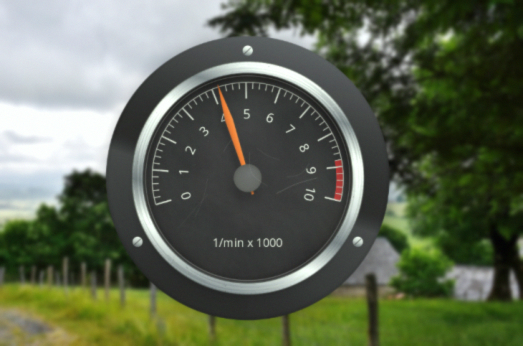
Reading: 4200 rpm
